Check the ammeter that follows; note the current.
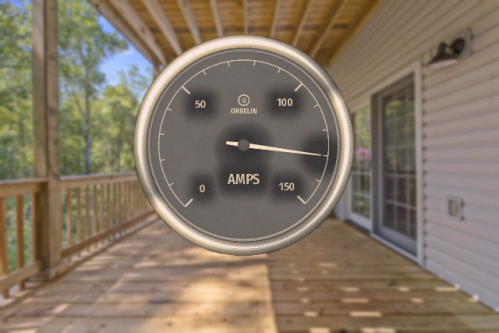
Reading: 130 A
